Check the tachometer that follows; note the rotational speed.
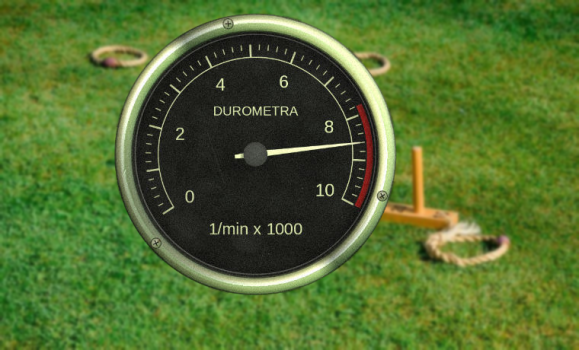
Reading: 8600 rpm
